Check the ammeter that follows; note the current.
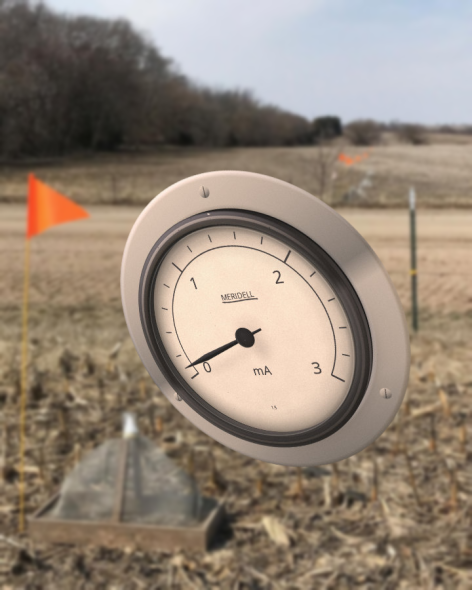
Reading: 0.1 mA
